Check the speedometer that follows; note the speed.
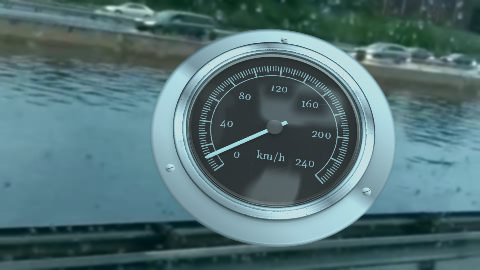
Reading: 10 km/h
